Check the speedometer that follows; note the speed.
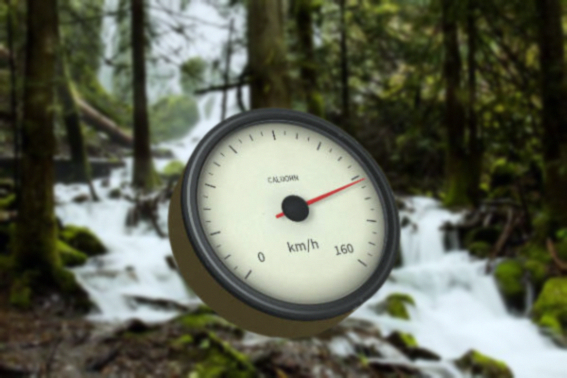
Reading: 122.5 km/h
